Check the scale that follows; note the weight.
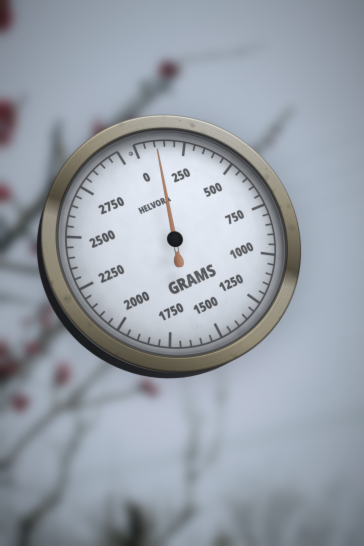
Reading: 100 g
